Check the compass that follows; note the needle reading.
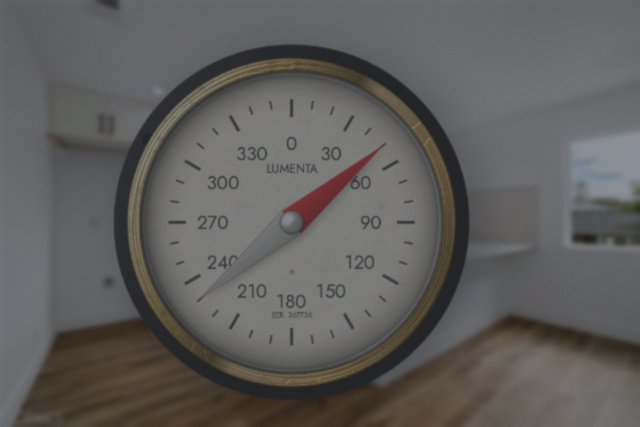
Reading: 50 °
